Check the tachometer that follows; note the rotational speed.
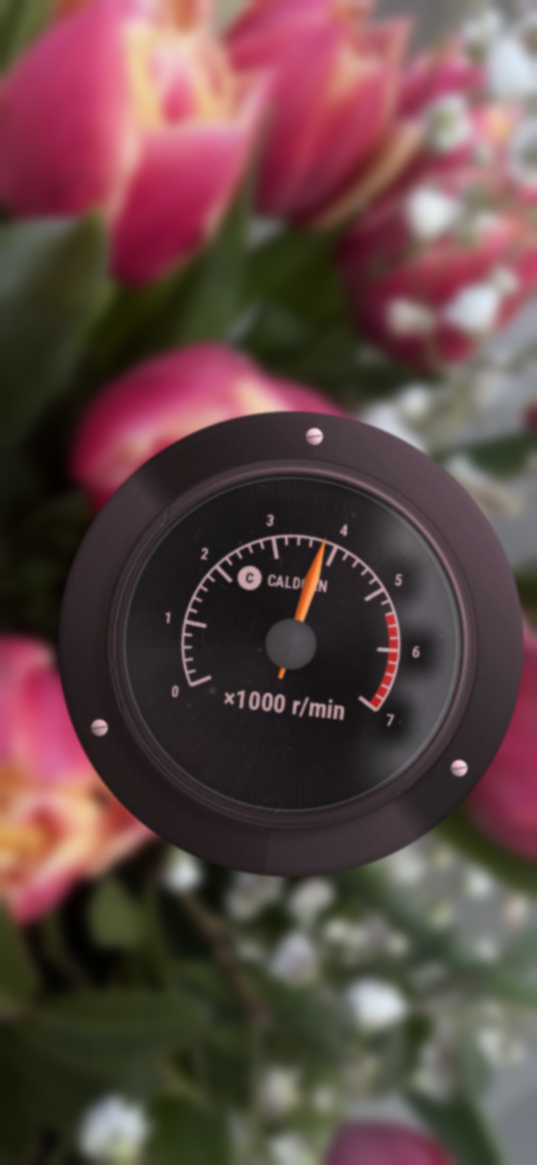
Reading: 3800 rpm
